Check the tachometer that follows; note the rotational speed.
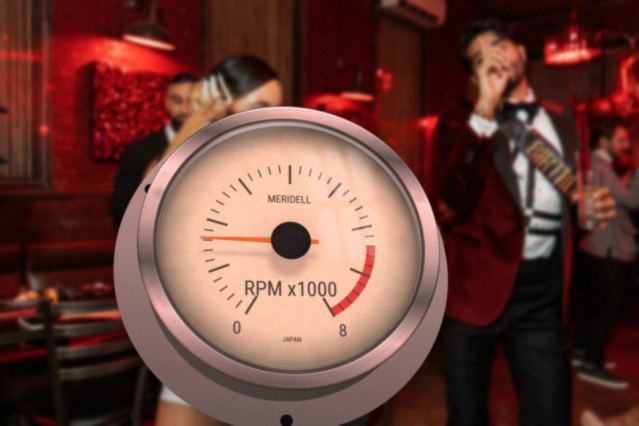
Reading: 1600 rpm
